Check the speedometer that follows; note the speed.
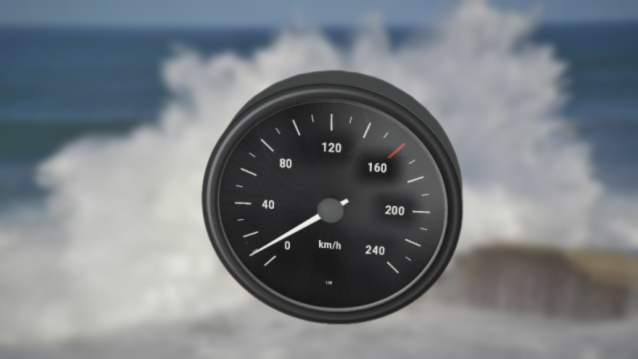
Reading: 10 km/h
